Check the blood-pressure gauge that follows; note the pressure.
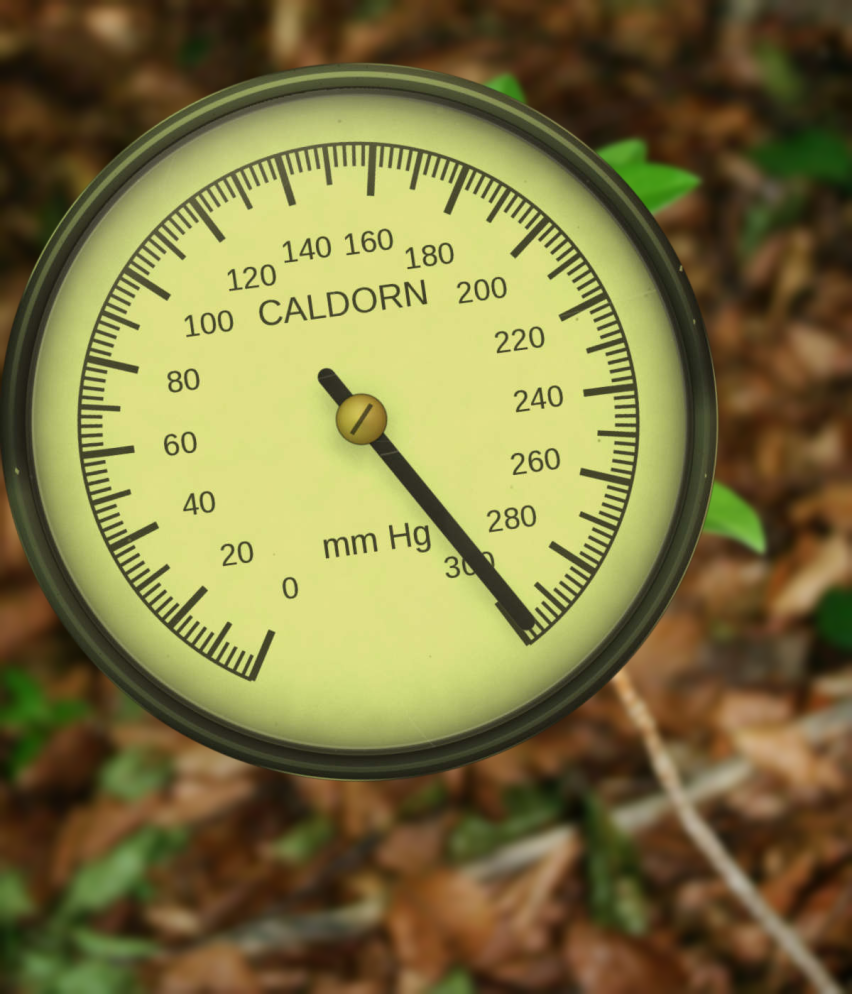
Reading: 298 mmHg
